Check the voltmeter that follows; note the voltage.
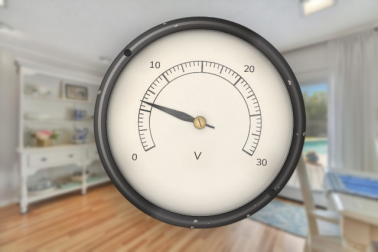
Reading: 6 V
